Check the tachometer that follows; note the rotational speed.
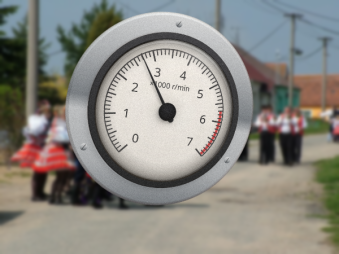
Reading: 2700 rpm
